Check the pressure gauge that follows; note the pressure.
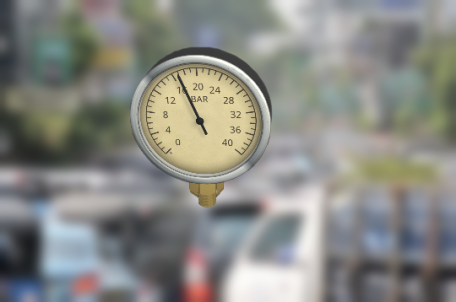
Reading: 17 bar
